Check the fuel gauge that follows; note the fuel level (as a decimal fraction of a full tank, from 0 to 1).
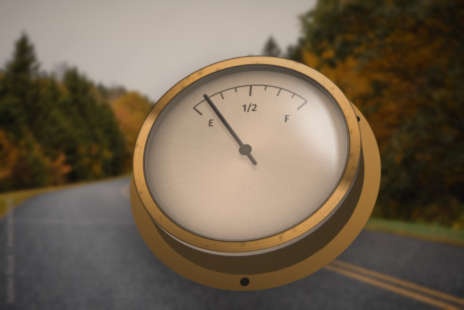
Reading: 0.125
